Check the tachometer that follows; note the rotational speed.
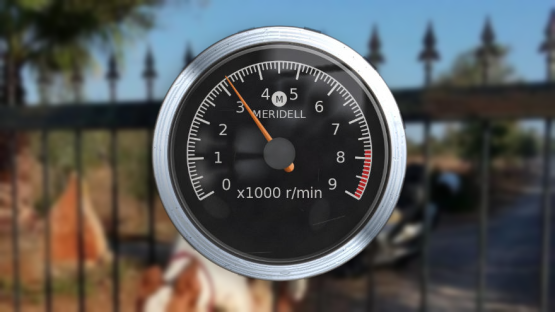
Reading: 3200 rpm
